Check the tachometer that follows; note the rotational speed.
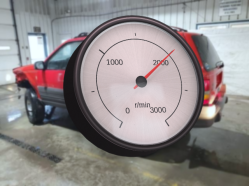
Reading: 2000 rpm
